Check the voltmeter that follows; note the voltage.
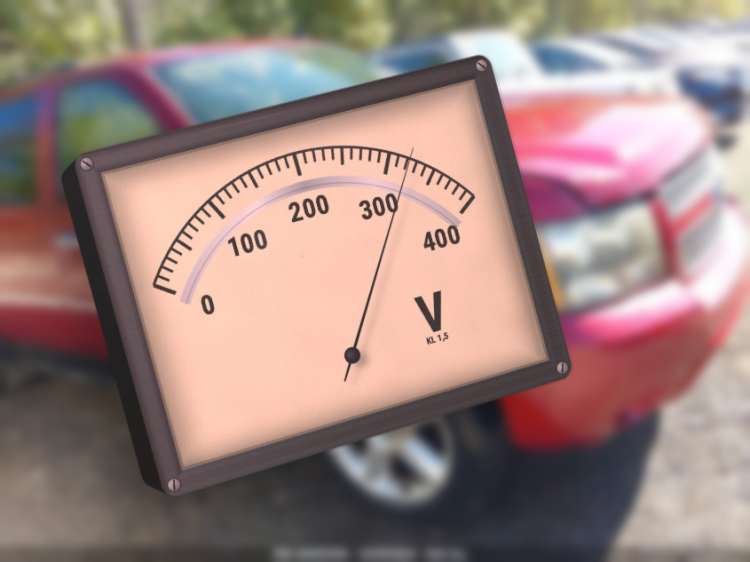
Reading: 320 V
